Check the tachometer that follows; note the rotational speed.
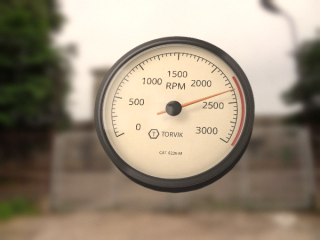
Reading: 2350 rpm
